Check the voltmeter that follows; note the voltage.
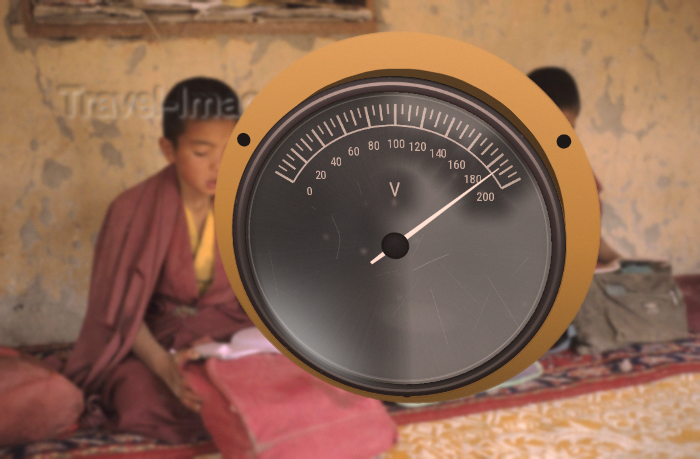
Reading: 185 V
